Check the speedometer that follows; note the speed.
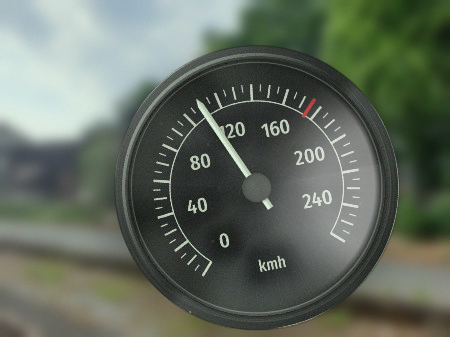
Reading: 110 km/h
